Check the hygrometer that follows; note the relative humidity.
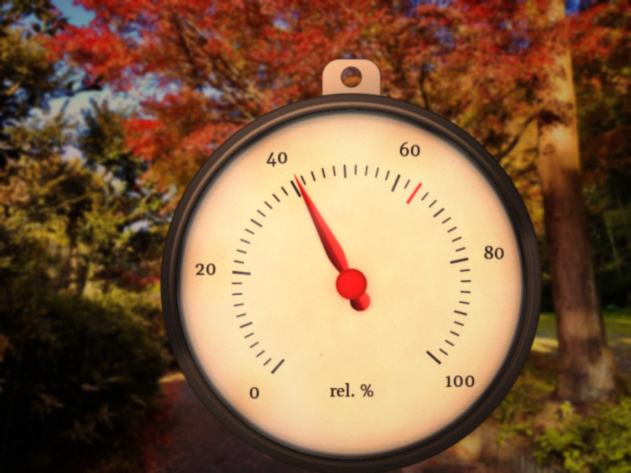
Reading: 41 %
